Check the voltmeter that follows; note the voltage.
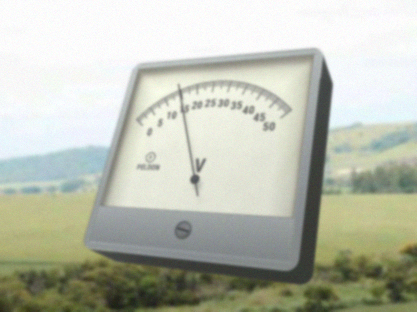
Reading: 15 V
